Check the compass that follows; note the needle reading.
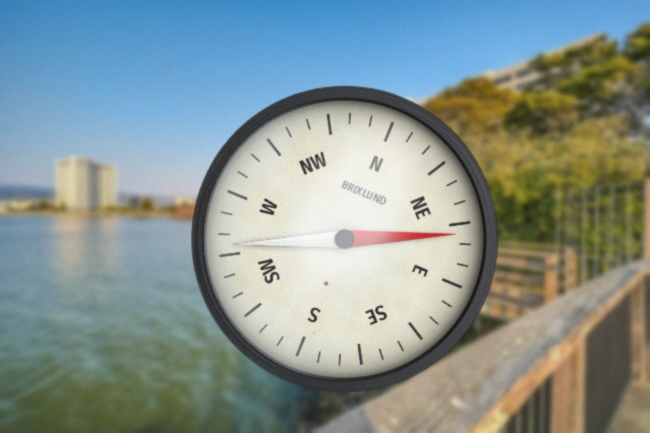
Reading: 65 °
